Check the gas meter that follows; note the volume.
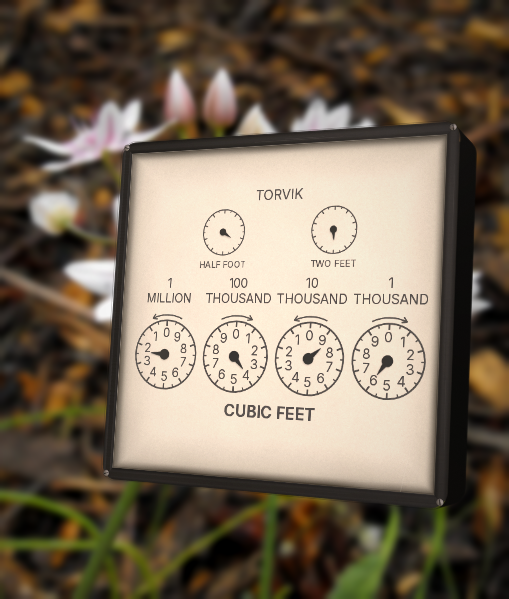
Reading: 238600 ft³
